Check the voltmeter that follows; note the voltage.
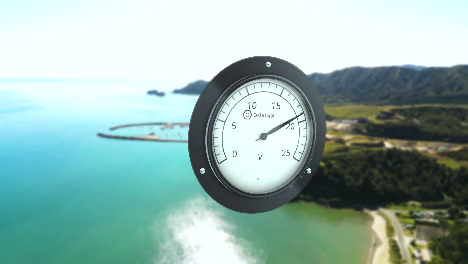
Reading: 19 V
